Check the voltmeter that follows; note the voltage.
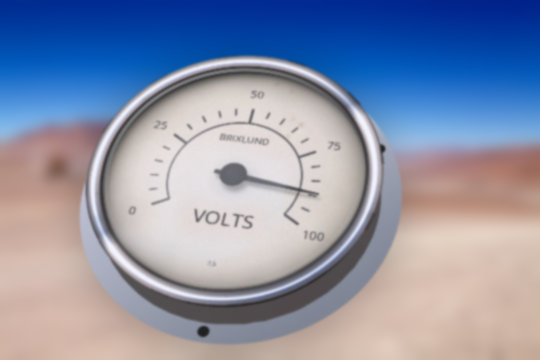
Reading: 90 V
